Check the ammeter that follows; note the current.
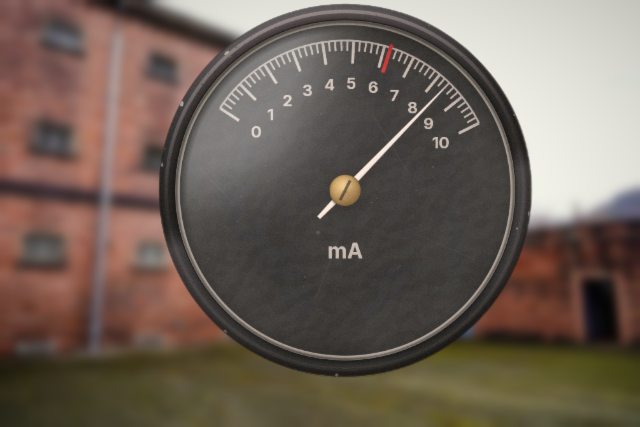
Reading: 8.4 mA
